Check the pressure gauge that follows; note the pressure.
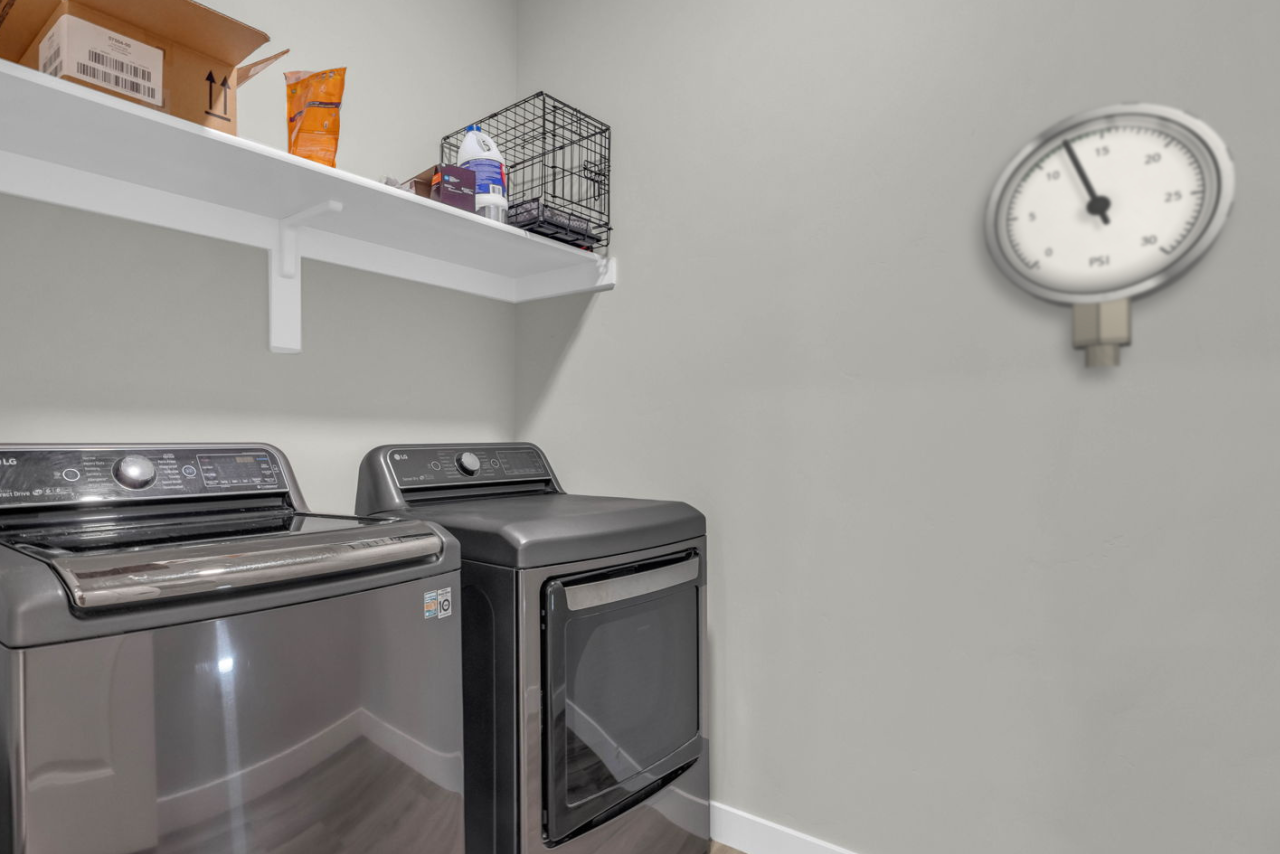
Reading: 12.5 psi
